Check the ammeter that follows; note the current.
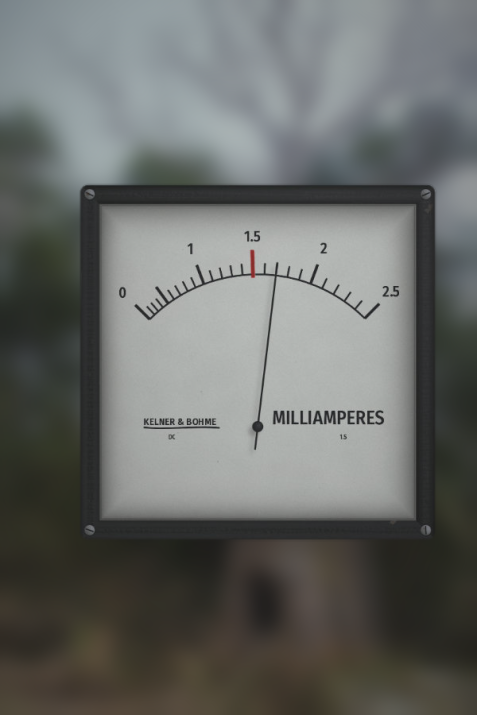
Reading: 1.7 mA
